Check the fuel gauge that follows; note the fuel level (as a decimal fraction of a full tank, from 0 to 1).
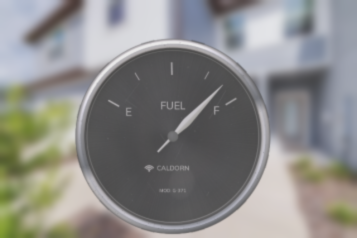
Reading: 0.875
